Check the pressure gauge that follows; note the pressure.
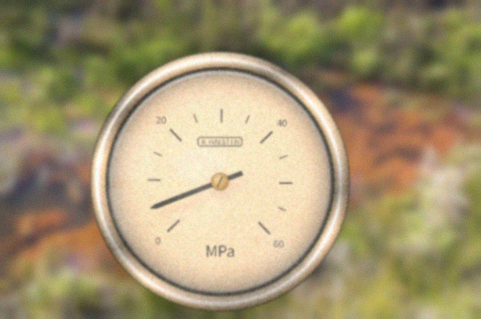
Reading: 5 MPa
